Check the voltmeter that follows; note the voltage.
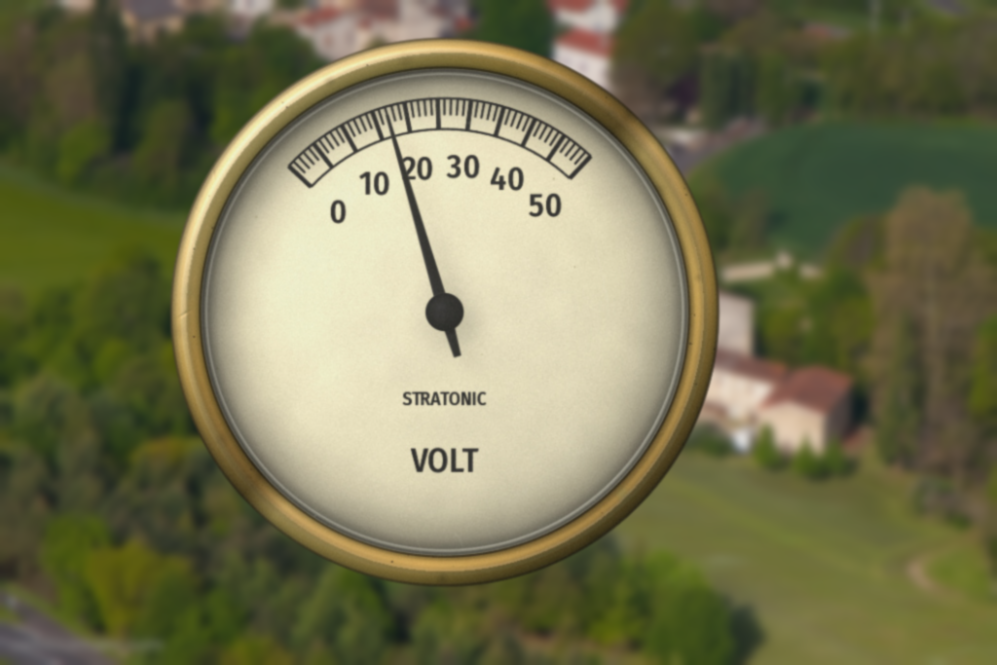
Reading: 17 V
